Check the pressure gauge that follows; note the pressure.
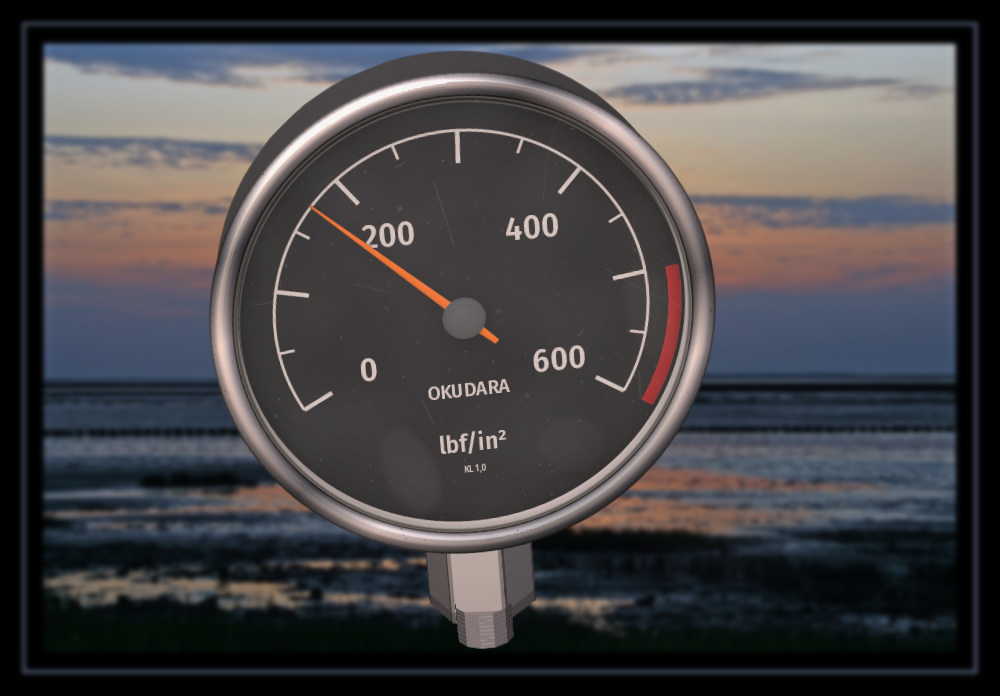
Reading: 175 psi
